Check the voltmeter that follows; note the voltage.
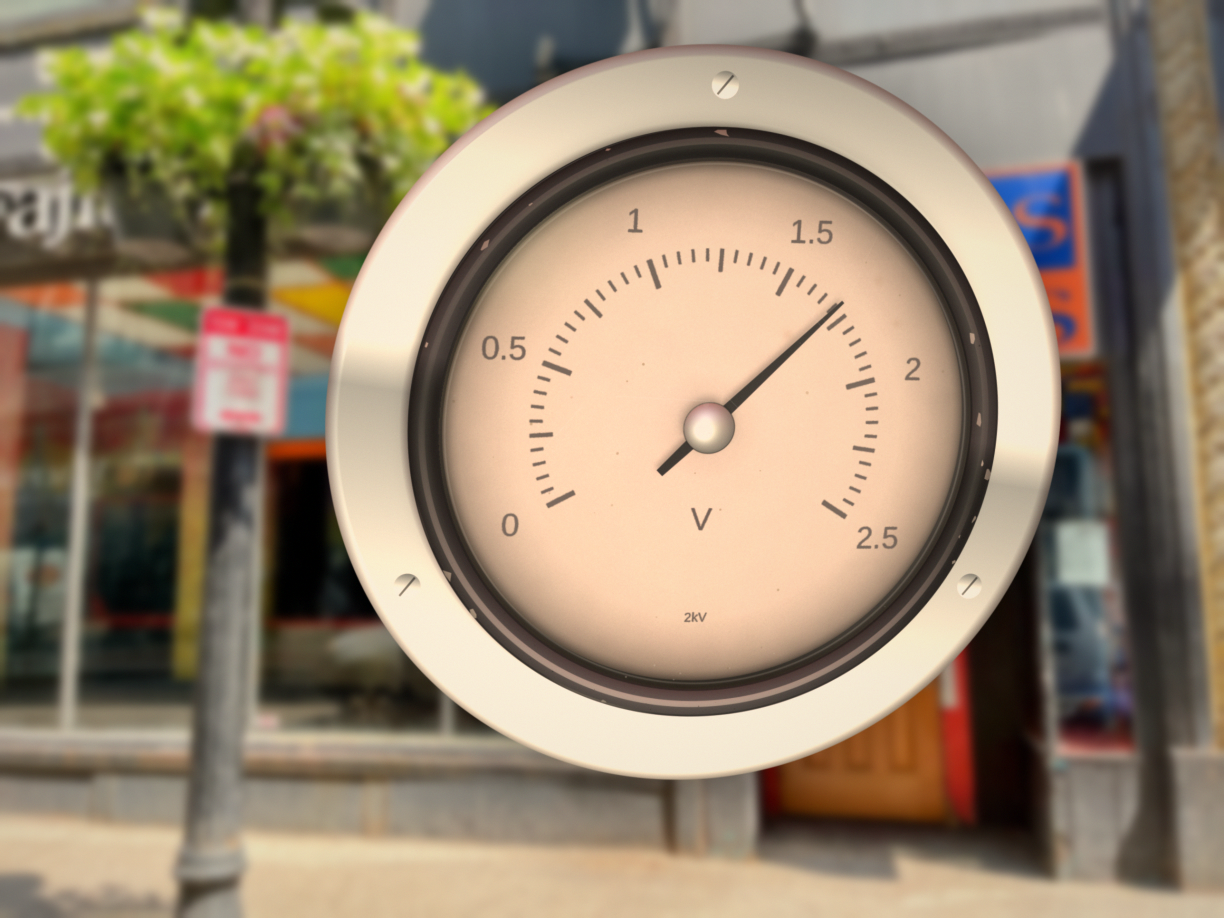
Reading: 1.7 V
